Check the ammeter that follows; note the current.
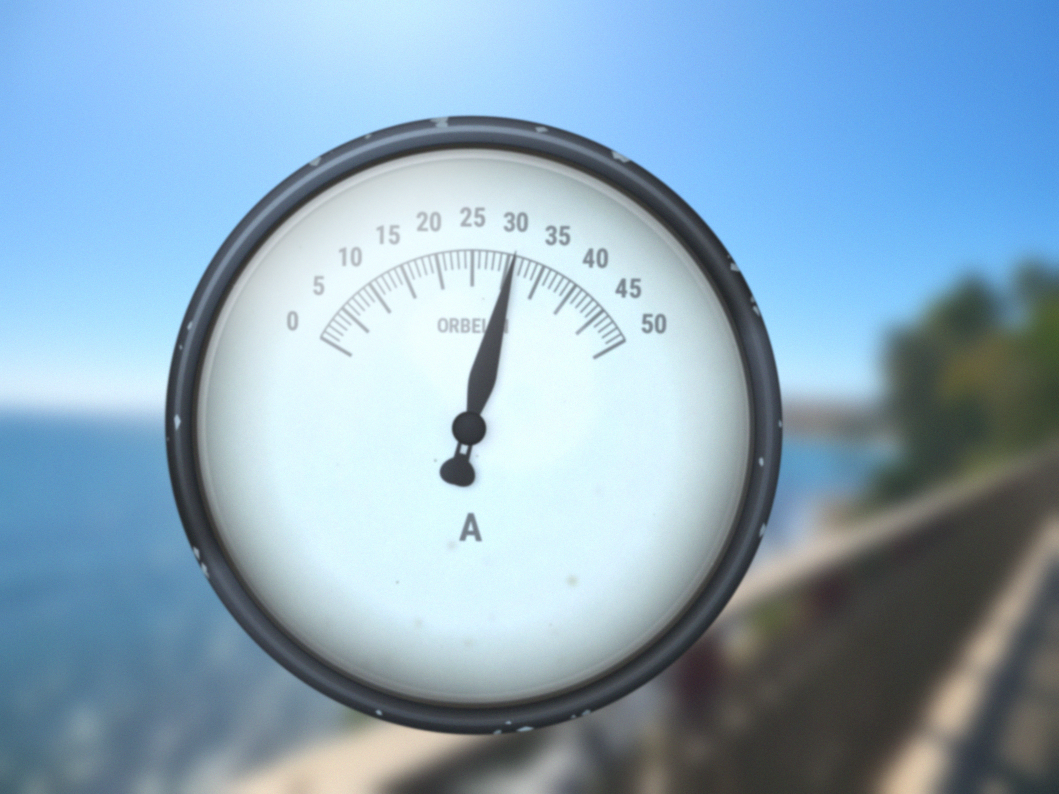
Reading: 31 A
